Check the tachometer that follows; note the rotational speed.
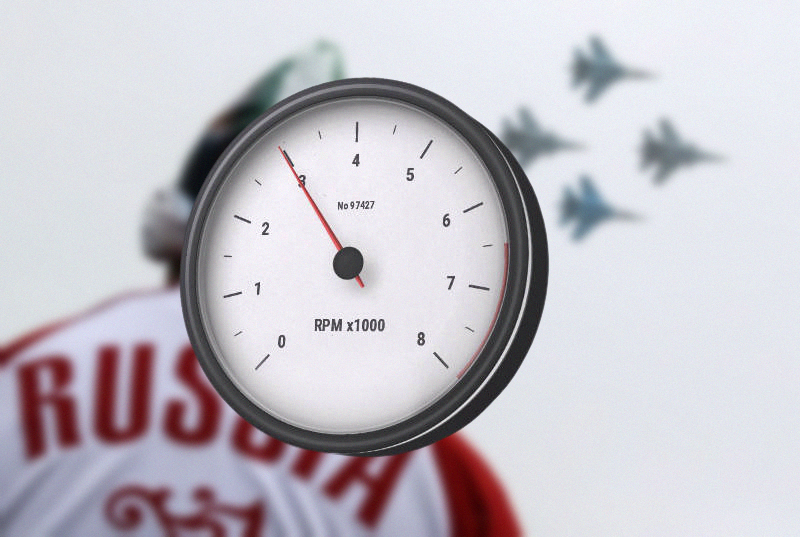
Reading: 3000 rpm
